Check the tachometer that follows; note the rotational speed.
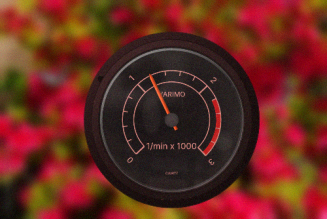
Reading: 1200 rpm
